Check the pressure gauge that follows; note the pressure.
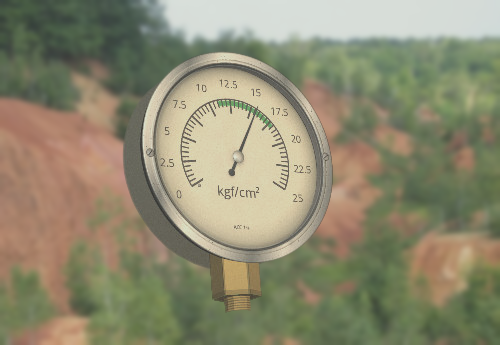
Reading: 15.5 kg/cm²
